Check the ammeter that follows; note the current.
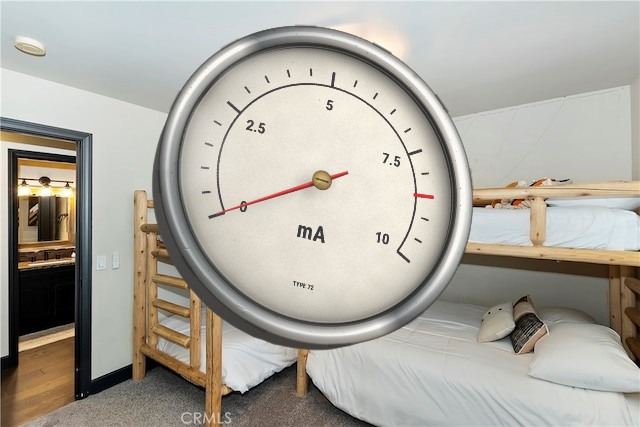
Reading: 0 mA
